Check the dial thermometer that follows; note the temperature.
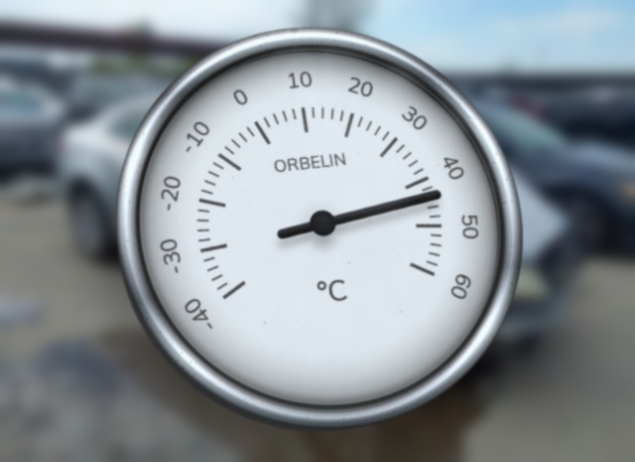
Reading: 44 °C
